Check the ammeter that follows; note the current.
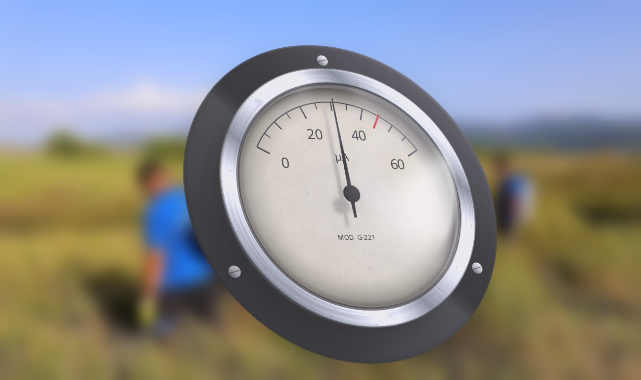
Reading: 30 µA
